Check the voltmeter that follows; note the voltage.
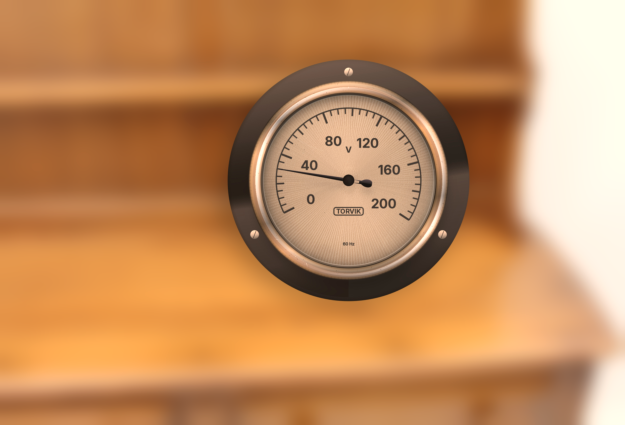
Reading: 30 V
